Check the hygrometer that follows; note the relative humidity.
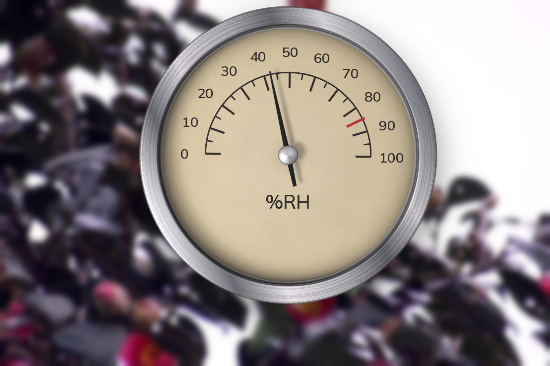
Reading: 42.5 %
